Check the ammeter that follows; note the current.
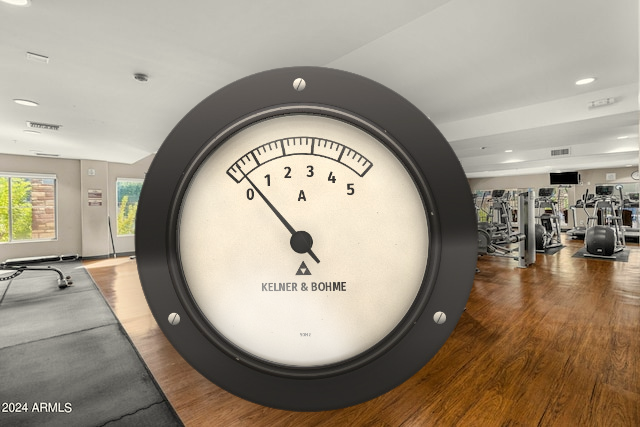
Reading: 0.4 A
